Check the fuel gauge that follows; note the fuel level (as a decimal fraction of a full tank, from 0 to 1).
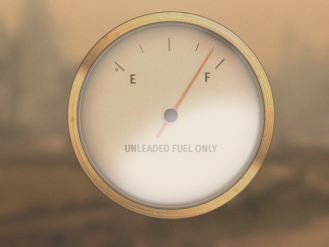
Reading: 0.875
